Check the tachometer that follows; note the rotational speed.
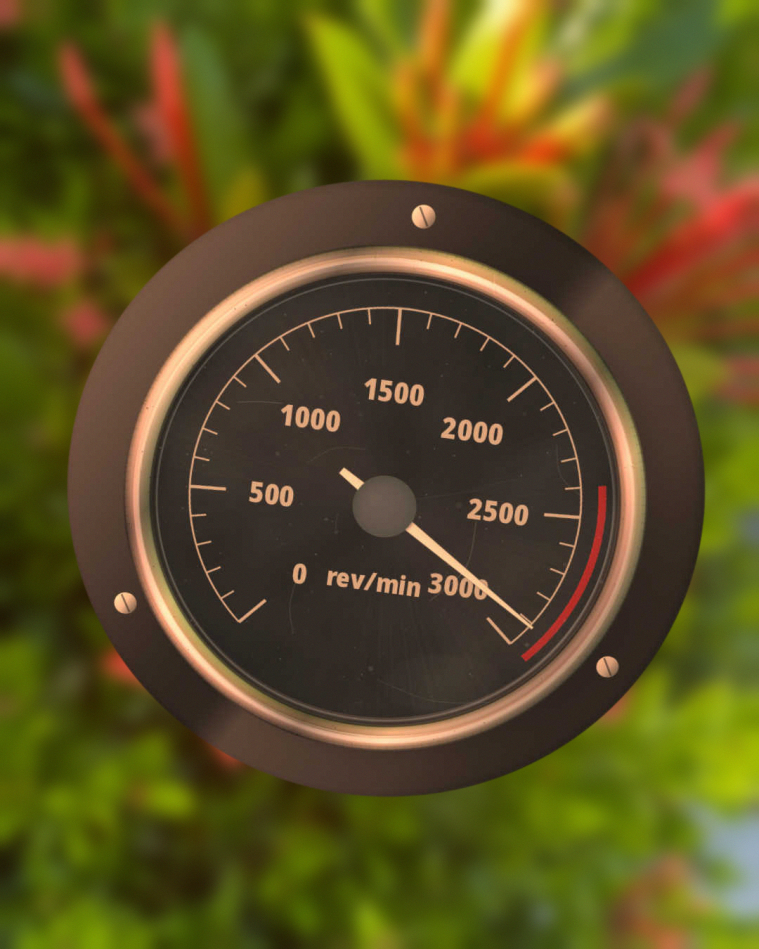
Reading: 2900 rpm
